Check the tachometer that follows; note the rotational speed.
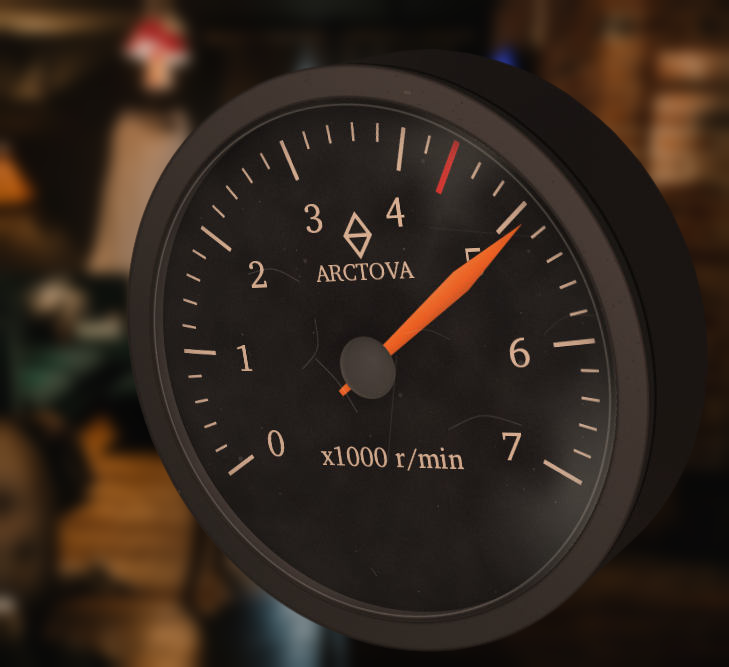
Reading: 5100 rpm
